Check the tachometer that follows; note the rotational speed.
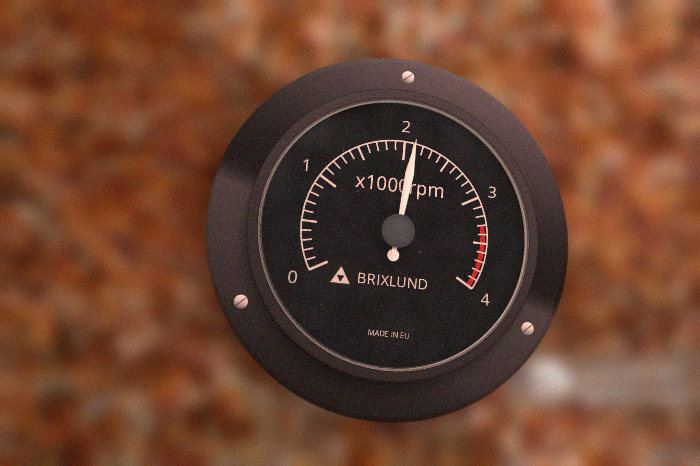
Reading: 2100 rpm
